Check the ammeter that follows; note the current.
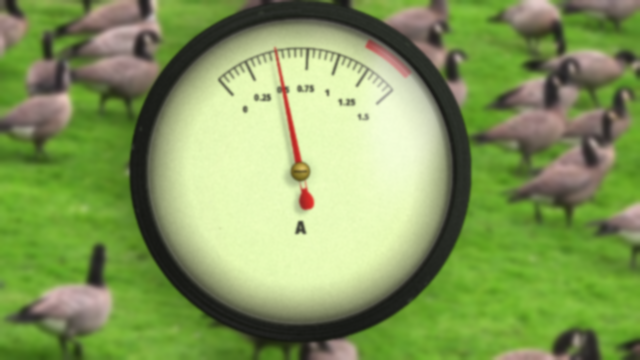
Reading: 0.5 A
